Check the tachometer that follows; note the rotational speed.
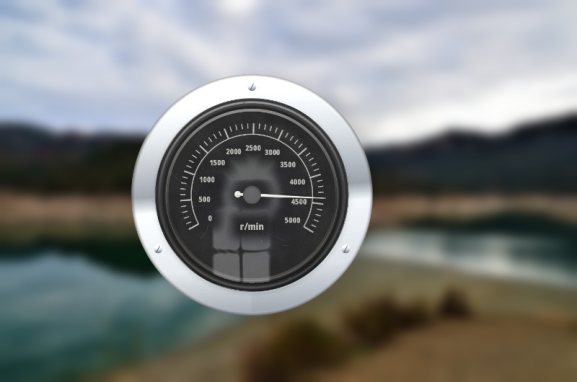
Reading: 4400 rpm
